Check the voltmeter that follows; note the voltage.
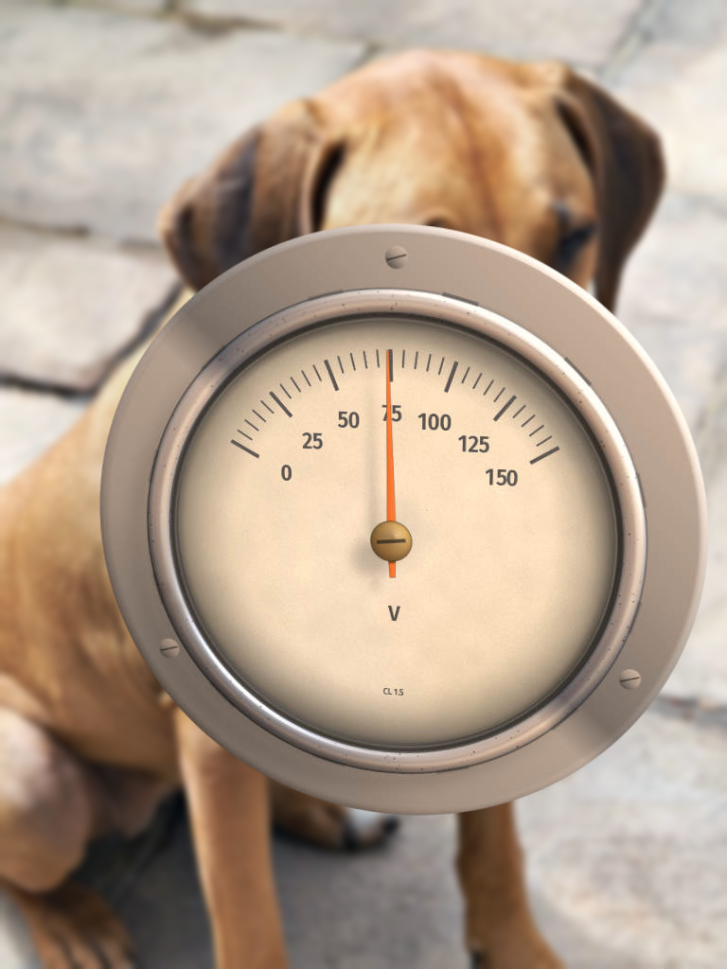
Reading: 75 V
